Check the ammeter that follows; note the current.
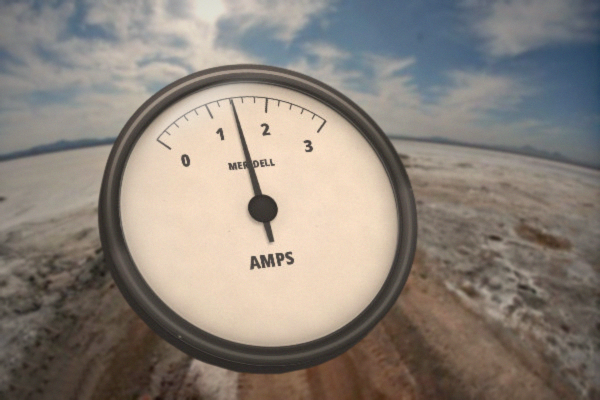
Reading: 1.4 A
